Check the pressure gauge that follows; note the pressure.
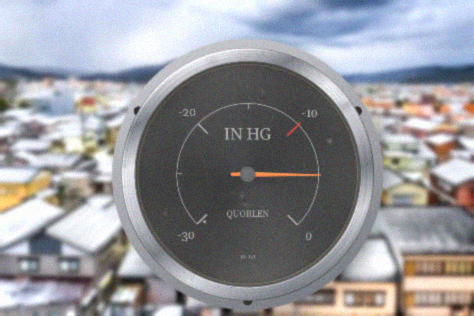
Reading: -5 inHg
